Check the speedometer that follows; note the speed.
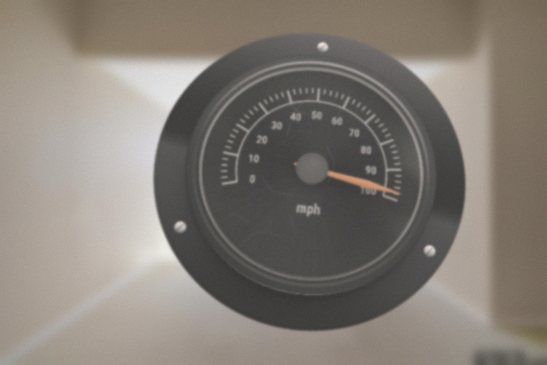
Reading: 98 mph
